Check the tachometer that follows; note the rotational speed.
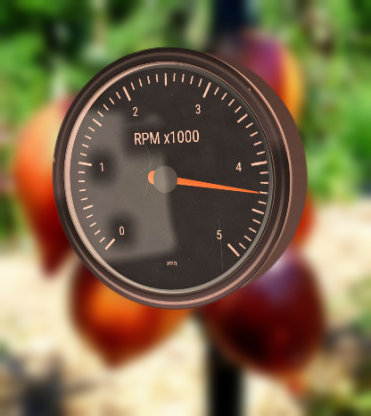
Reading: 4300 rpm
